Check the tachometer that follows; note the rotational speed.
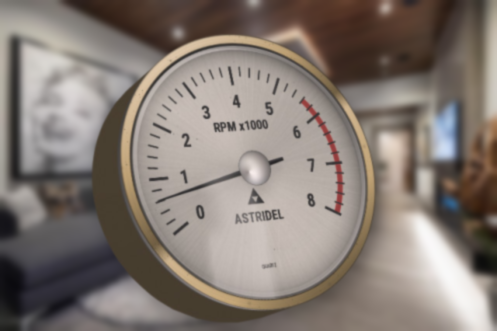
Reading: 600 rpm
